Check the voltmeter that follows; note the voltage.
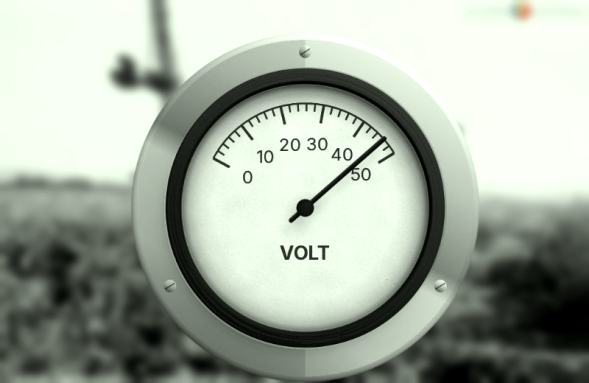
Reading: 46 V
